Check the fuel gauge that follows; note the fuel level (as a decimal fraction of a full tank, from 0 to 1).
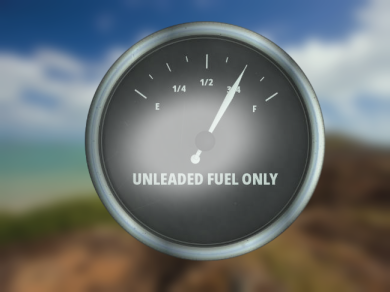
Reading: 0.75
